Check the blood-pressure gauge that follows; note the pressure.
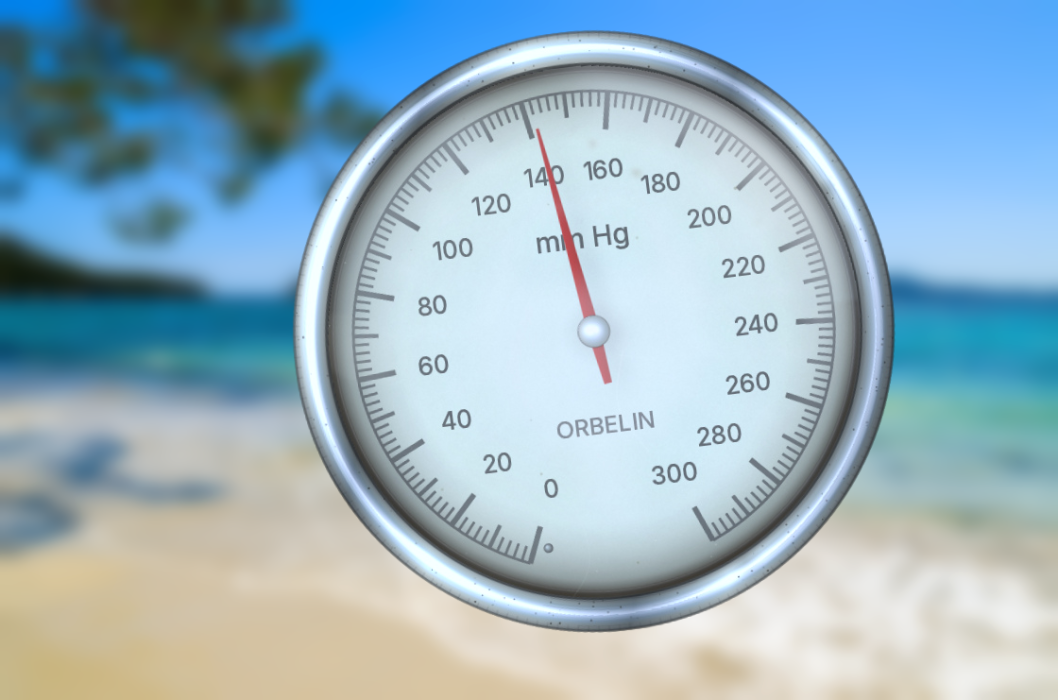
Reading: 142 mmHg
